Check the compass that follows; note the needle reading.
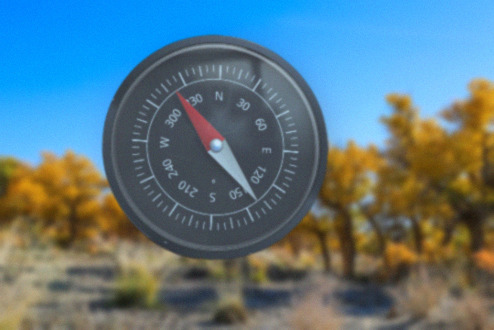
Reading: 320 °
